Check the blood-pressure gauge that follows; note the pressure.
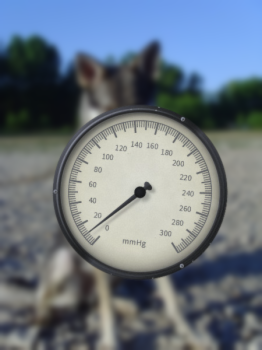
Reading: 10 mmHg
